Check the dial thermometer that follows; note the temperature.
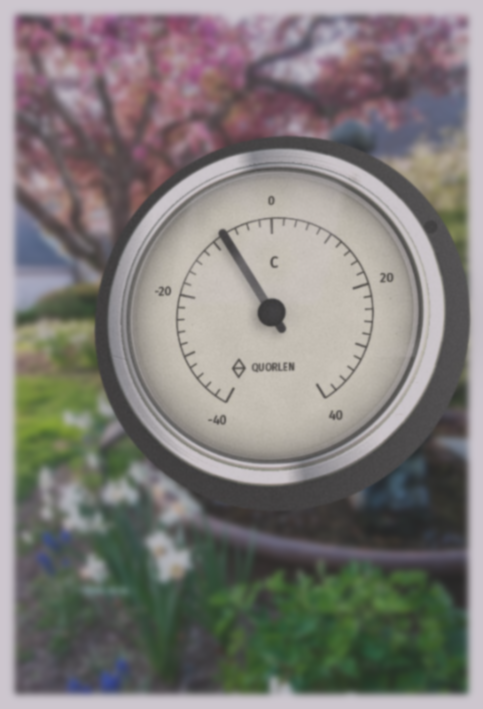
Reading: -8 °C
